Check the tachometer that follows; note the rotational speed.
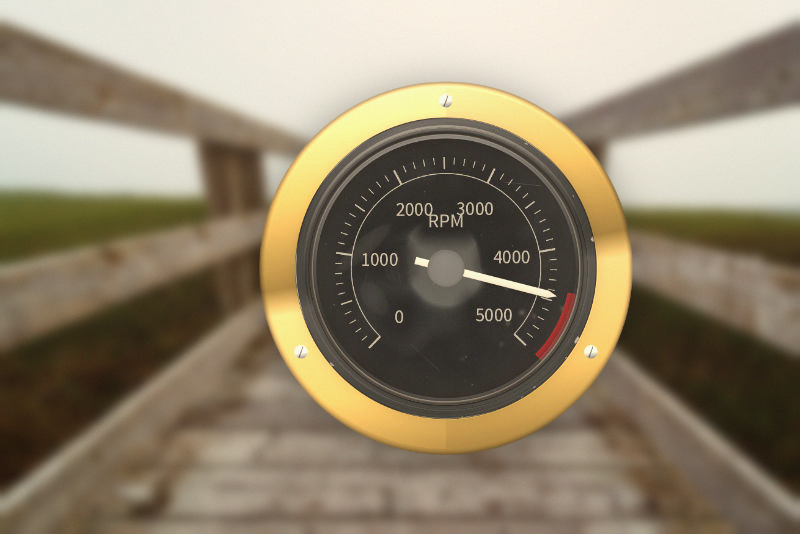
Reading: 4450 rpm
